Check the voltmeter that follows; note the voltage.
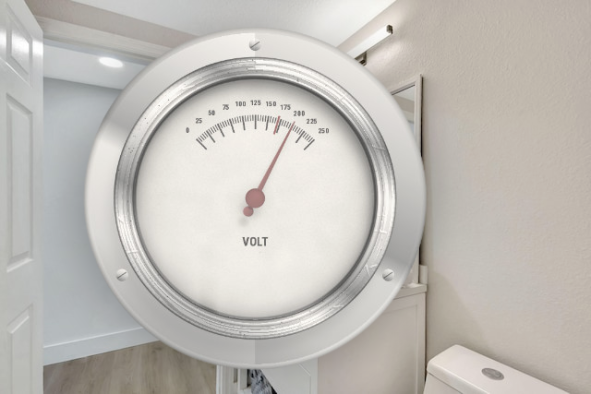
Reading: 200 V
